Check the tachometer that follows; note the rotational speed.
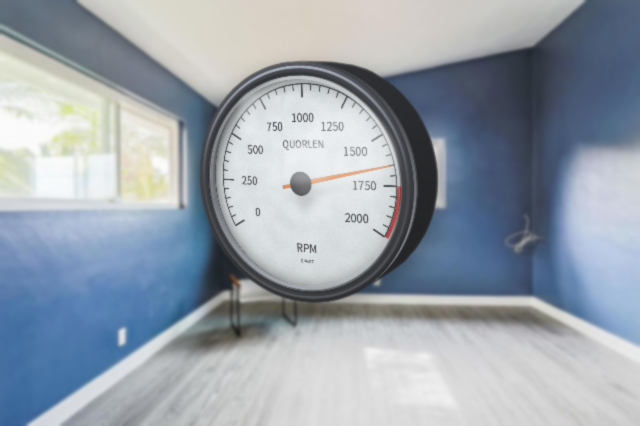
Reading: 1650 rpm
